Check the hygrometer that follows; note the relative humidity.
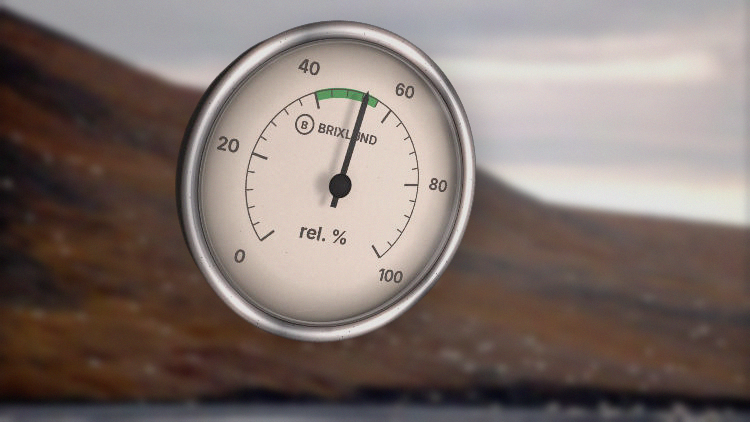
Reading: 52 %
